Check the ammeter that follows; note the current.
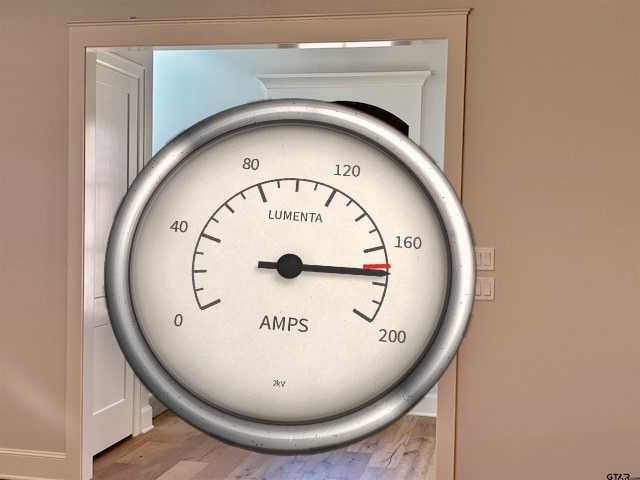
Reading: 175 A
